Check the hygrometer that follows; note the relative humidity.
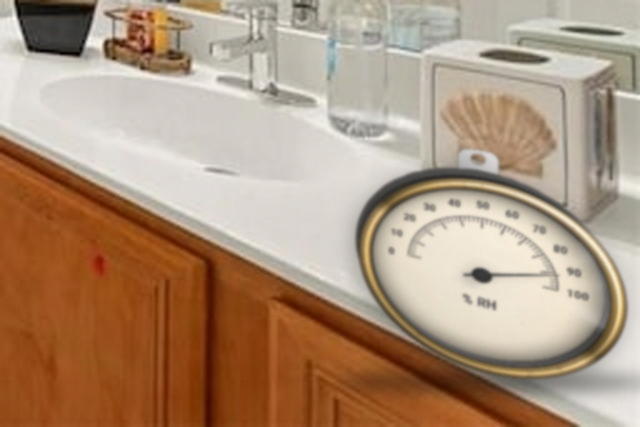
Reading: 90 %
